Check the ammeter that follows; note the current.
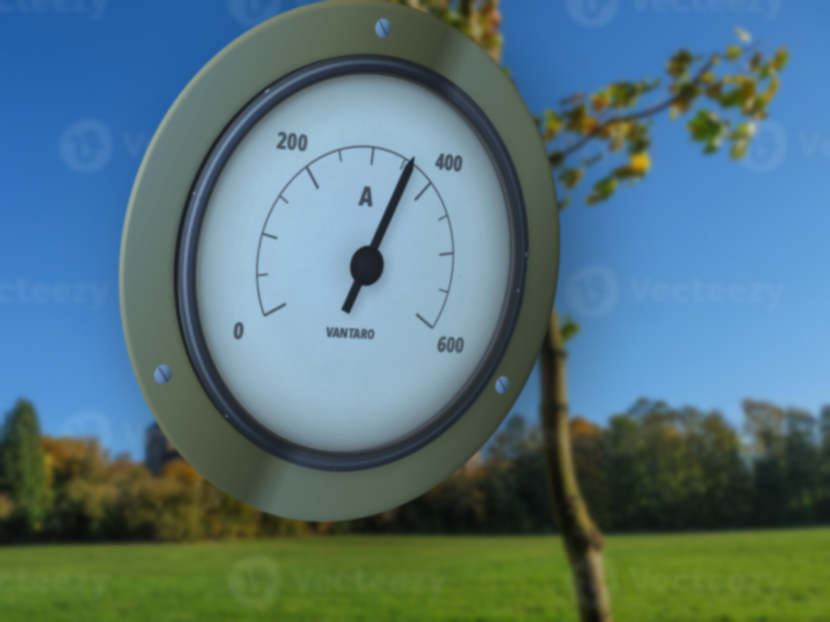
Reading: 350 A
